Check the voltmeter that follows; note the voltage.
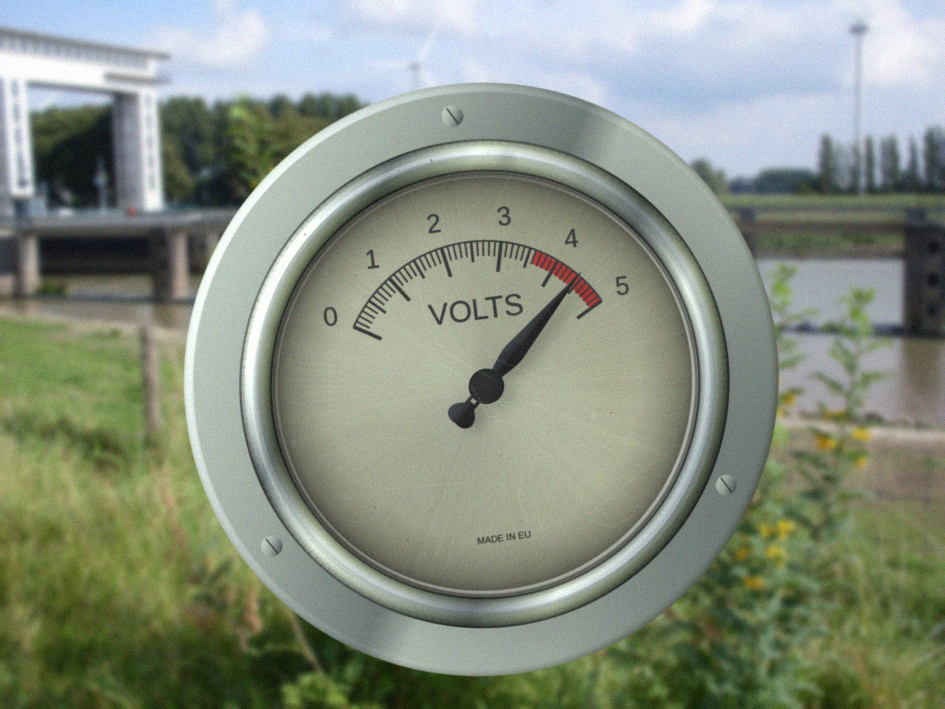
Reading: 4.4 V
